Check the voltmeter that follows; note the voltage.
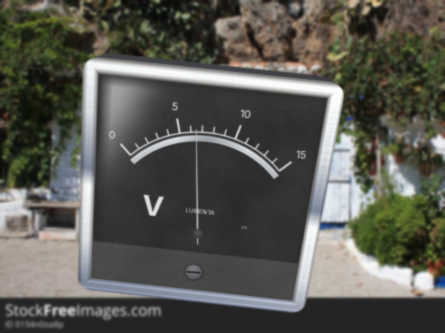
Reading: 6.5 V
